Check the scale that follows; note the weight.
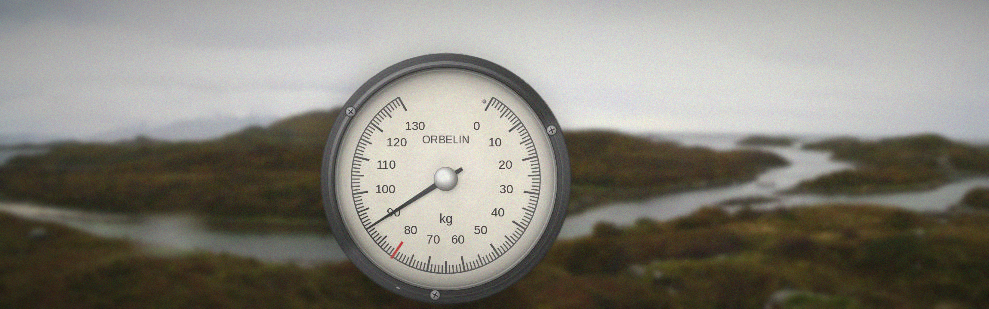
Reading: 90 kg
